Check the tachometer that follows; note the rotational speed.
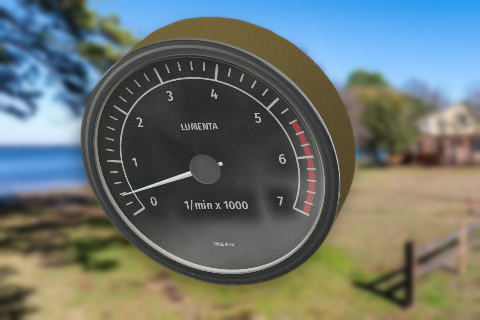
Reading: 400 rpm
